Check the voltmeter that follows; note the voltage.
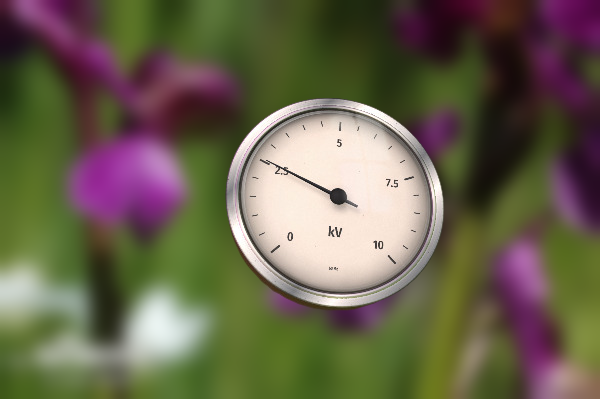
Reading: 2.5 kV
